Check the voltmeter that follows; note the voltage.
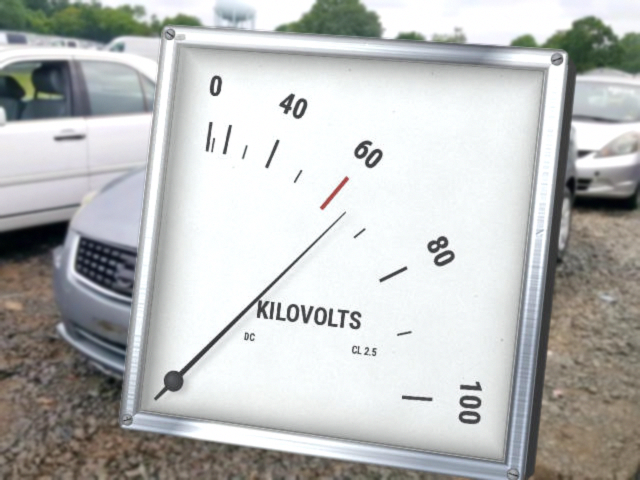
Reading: 65 kV
